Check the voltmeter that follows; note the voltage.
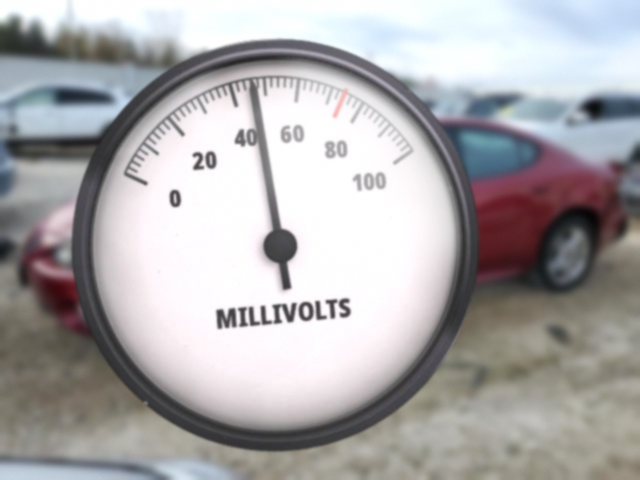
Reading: 46 mV
